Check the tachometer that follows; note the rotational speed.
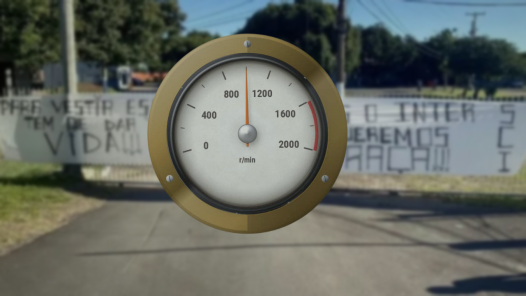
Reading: 1000 rpm
